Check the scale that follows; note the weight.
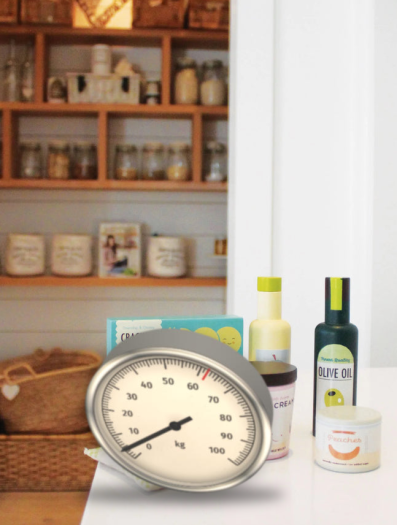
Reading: 5 kg
